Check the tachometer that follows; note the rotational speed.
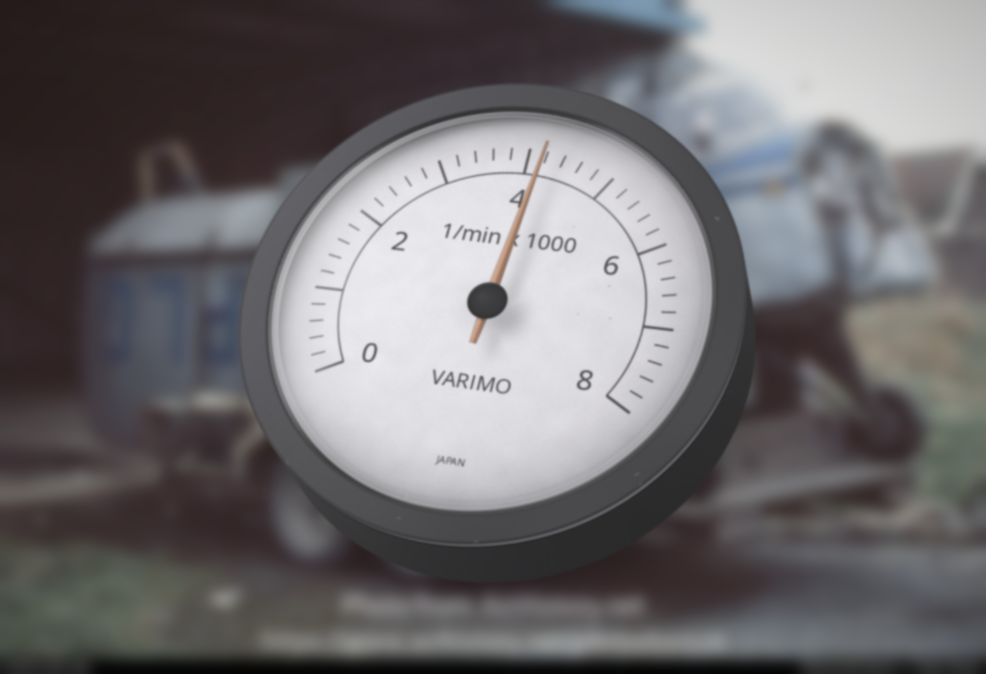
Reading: 4200 rpm
